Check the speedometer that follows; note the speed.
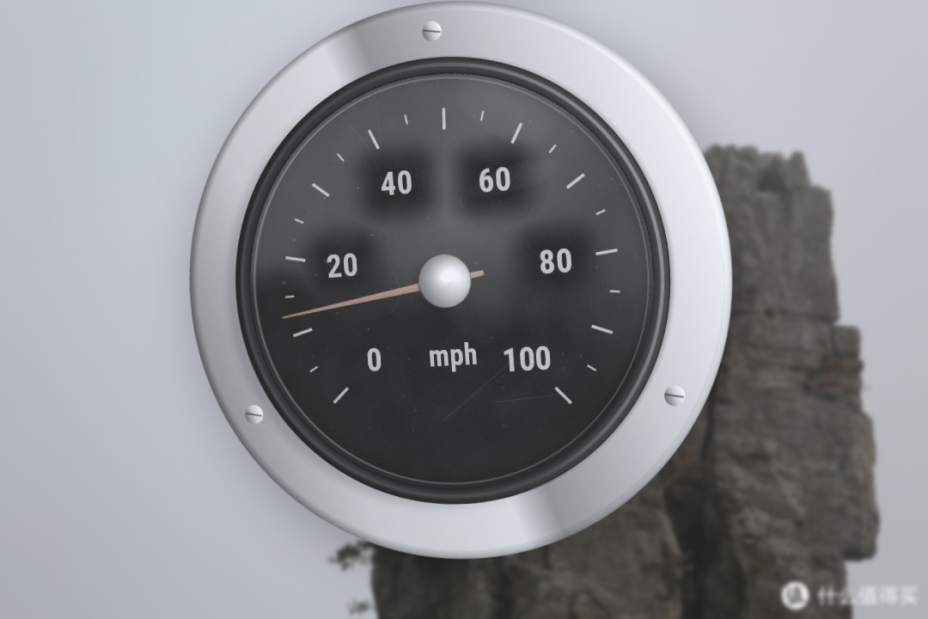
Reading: 12.5 mph
